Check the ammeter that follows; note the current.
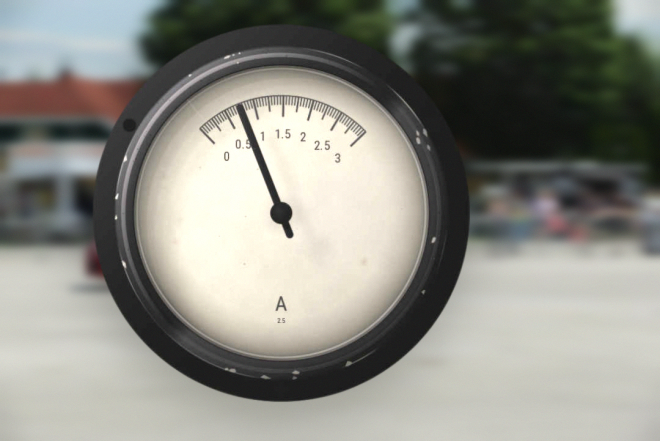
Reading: 0.75 A
